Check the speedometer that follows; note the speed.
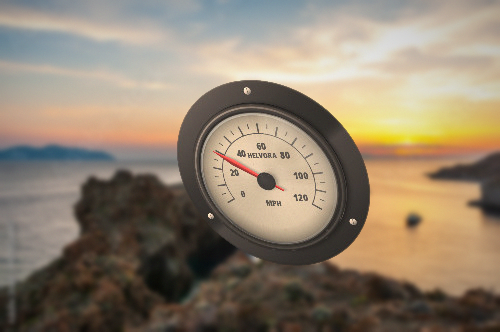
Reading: 30 mph
